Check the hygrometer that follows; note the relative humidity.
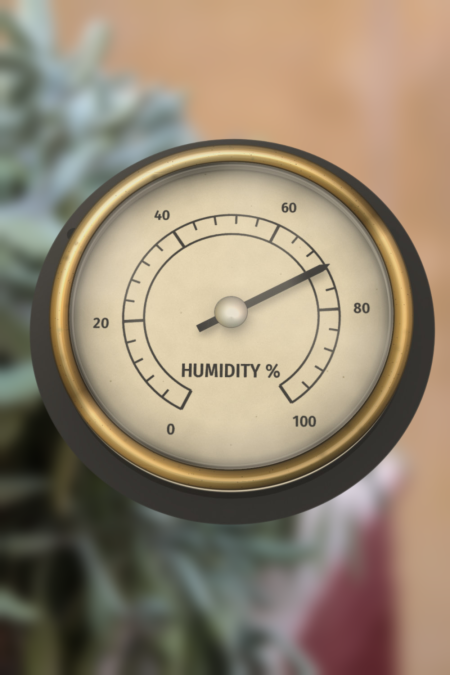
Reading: 72 %
